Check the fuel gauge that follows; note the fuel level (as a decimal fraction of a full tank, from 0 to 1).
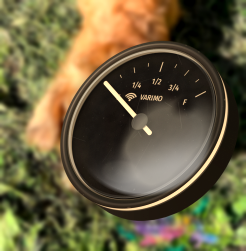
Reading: 0
